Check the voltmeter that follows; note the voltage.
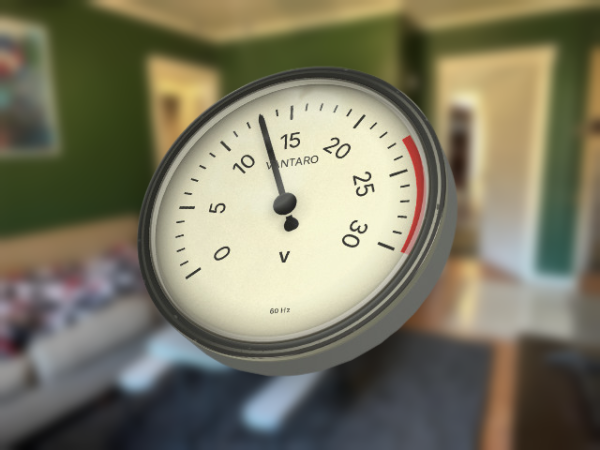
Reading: 13 V
